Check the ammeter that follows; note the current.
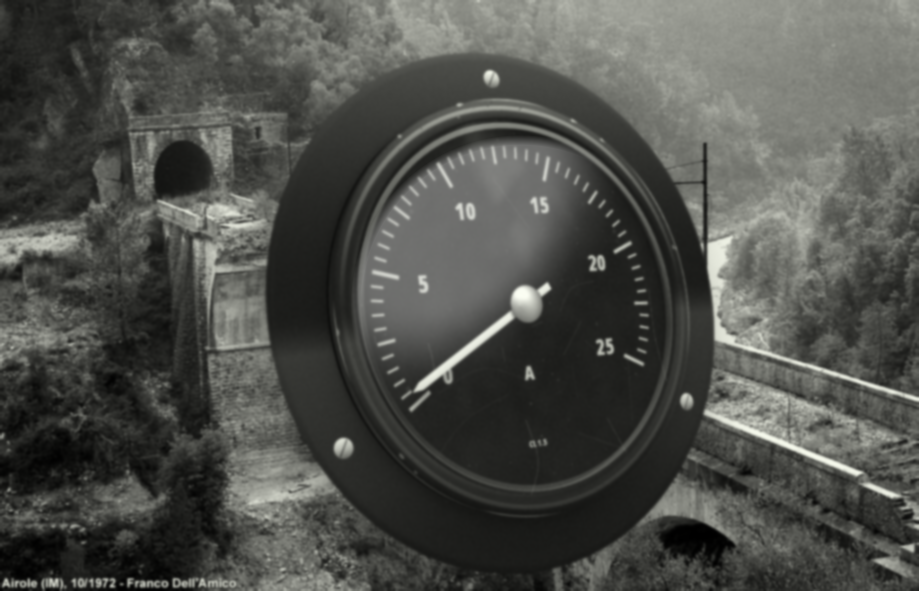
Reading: 0.5 A
